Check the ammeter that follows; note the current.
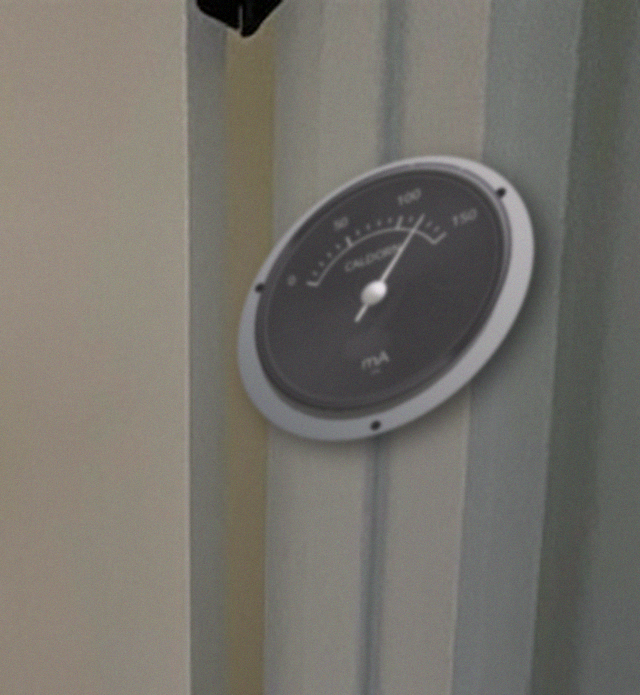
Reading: 120 mA
